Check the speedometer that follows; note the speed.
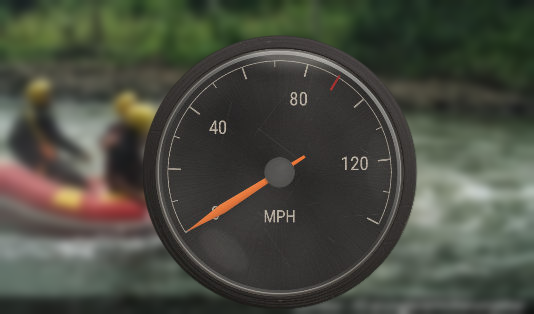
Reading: 0 mph
